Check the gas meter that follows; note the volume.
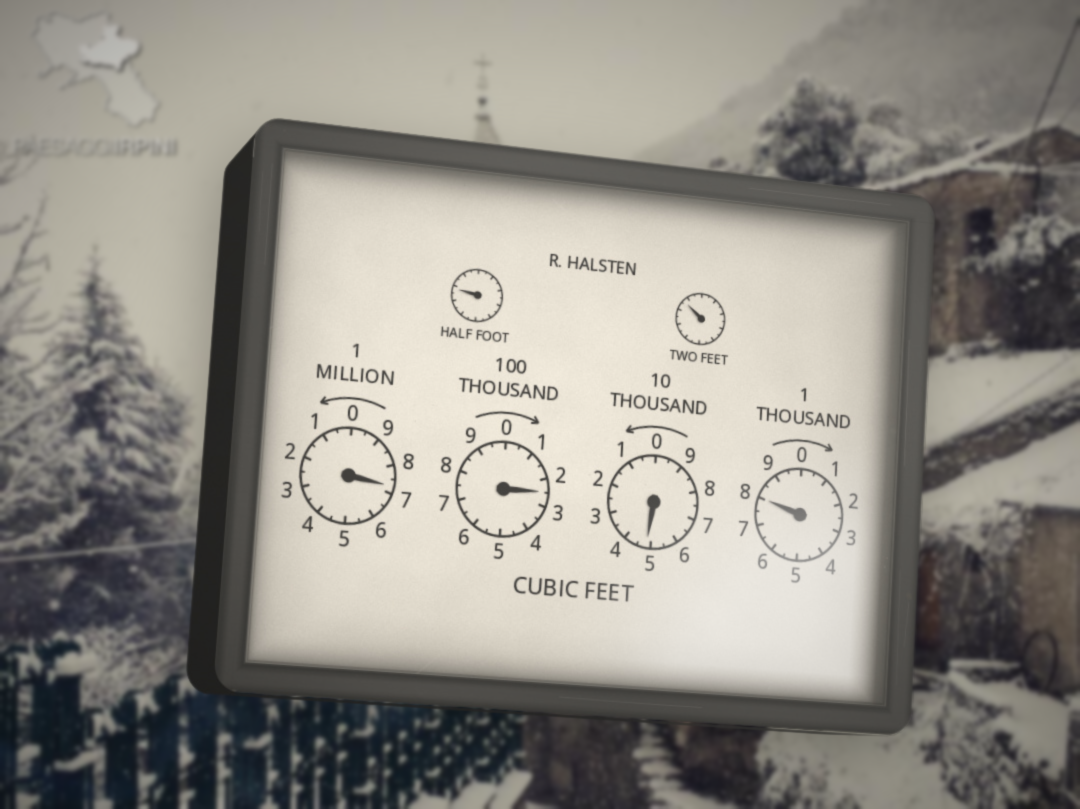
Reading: 724800 ft³
